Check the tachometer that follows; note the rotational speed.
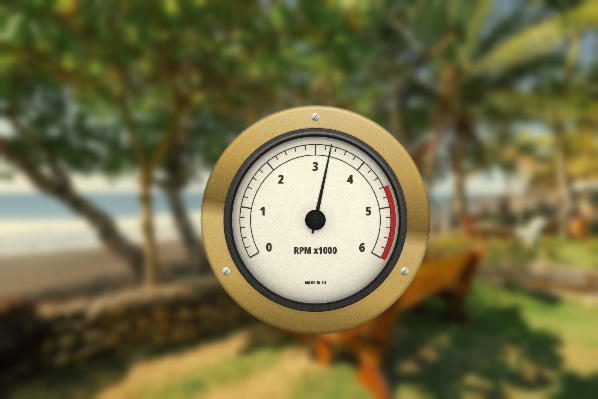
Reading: 3300 rpm
